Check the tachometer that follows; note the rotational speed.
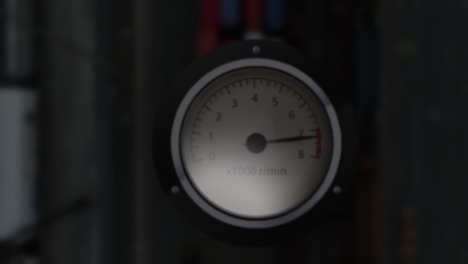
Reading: 7250 rpm
